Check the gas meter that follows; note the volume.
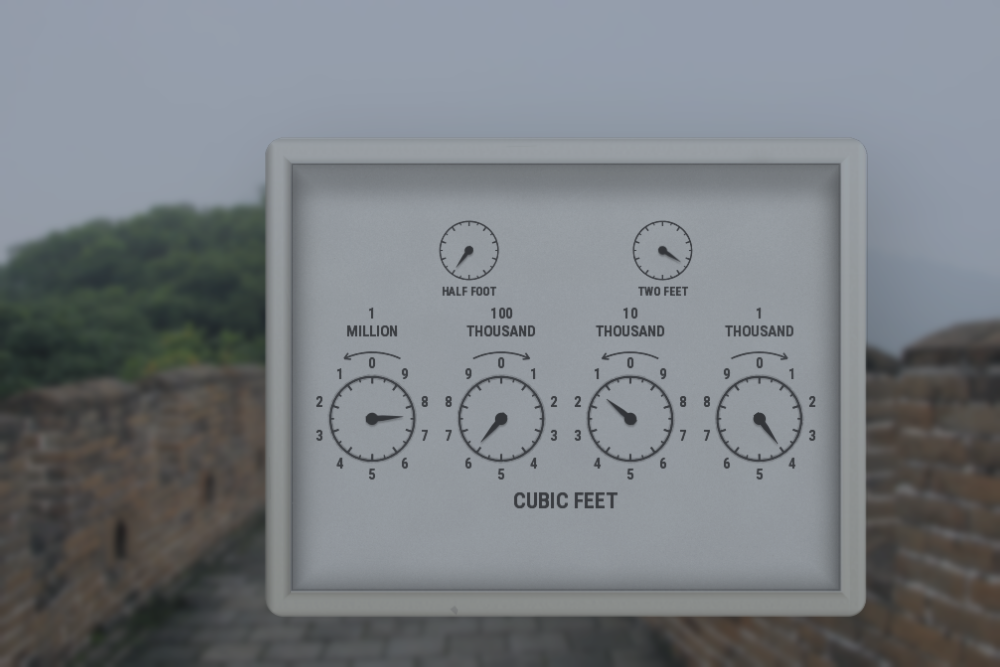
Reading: 761400 ft³
